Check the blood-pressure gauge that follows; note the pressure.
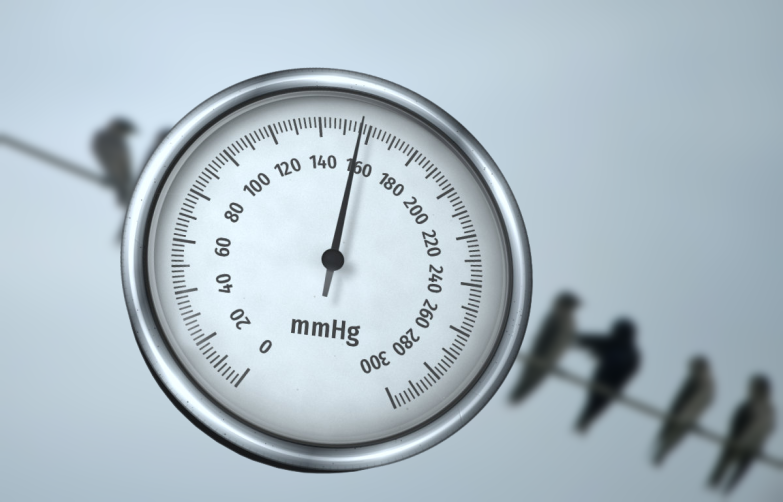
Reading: 156 mmHg
